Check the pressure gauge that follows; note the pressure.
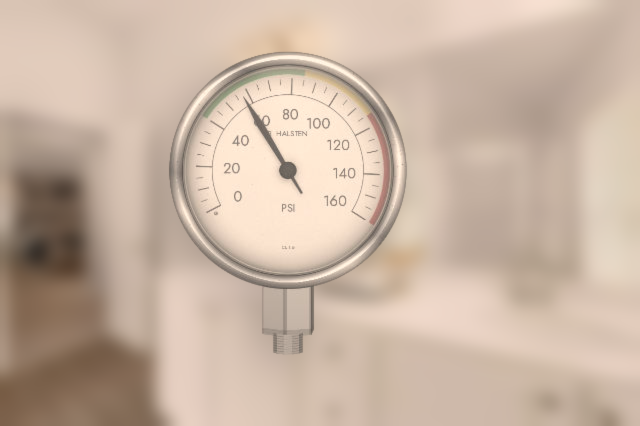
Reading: 57.5 psi
